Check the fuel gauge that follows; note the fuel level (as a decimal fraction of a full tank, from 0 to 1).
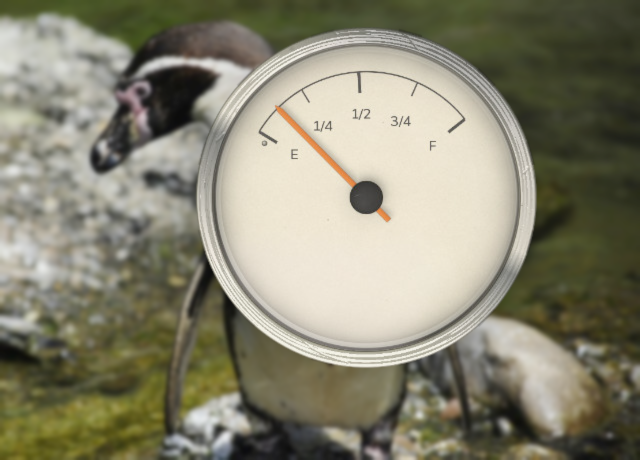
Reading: 0.125
